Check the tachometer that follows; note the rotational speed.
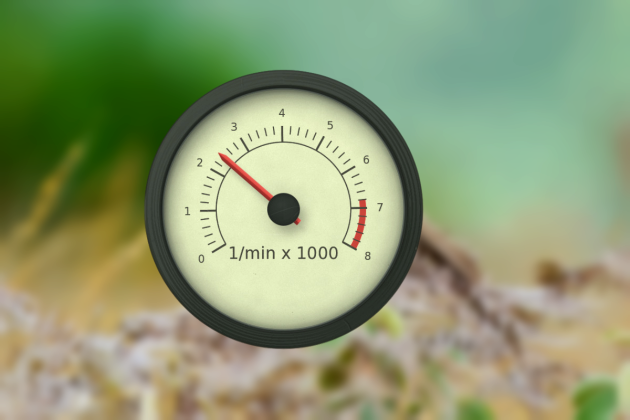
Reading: 2400 rpm
